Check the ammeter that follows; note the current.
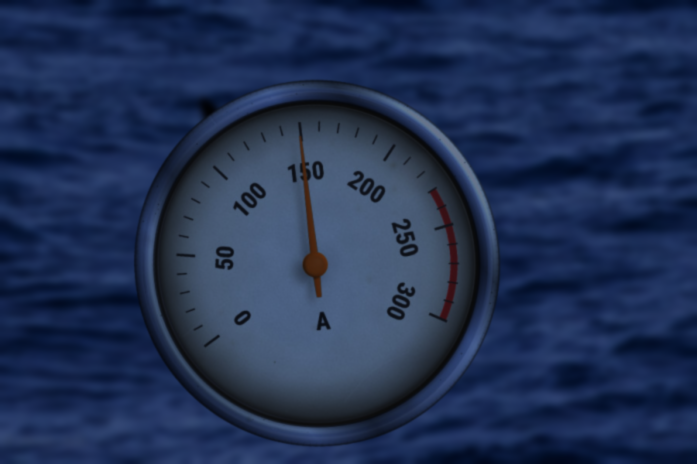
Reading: 150 A
